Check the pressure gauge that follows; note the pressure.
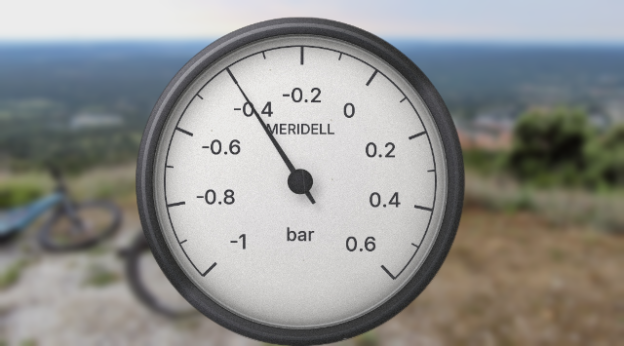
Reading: -0.4 bar
